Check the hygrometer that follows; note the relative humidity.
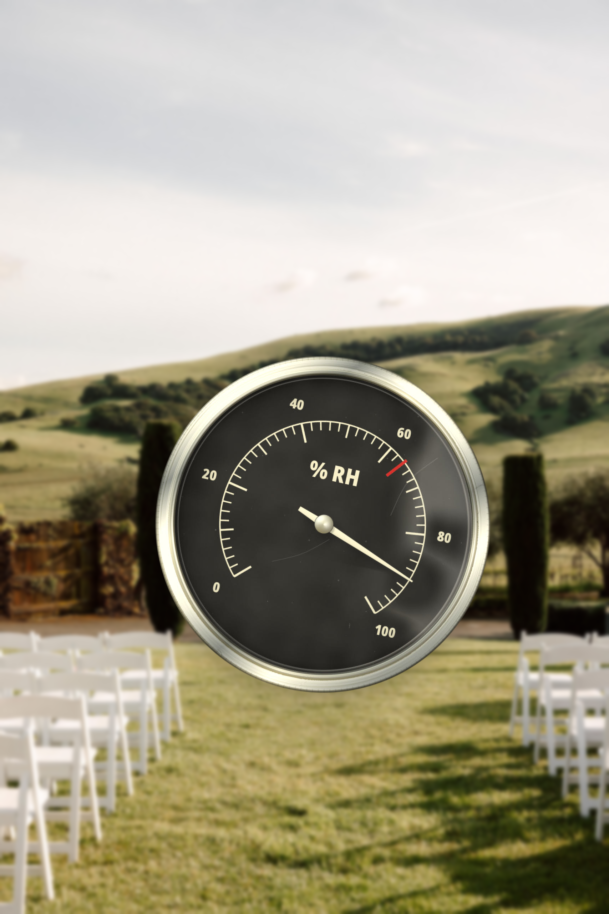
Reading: 90 %
